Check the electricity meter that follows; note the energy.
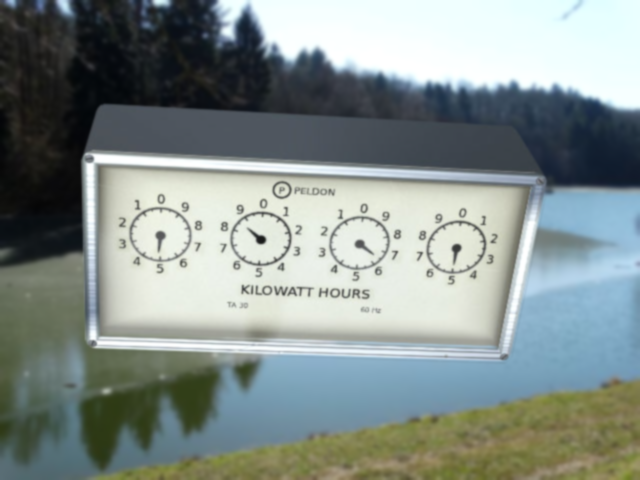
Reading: 4865 kWh
